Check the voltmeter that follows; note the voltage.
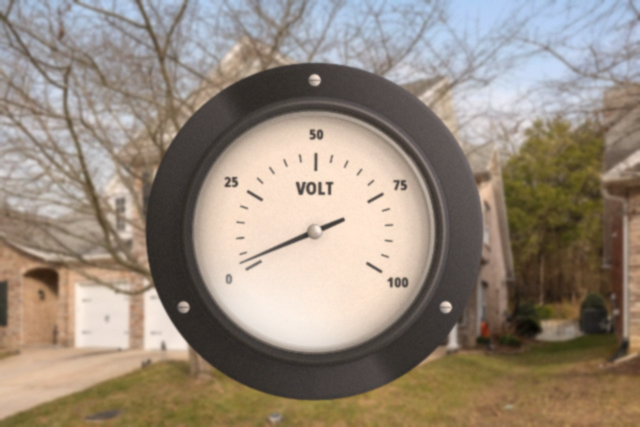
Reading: 2.5 V
